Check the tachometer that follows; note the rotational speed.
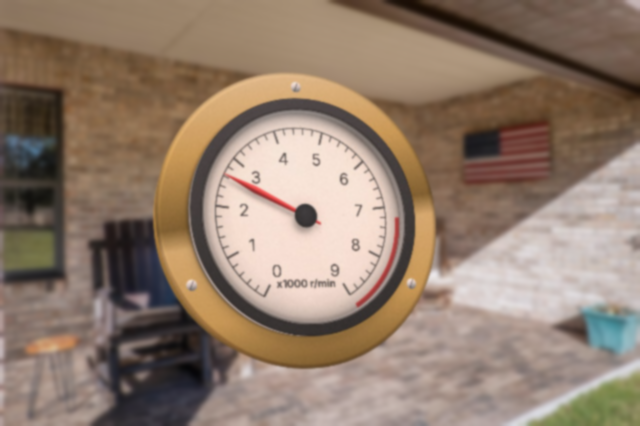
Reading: 2600 rpm
